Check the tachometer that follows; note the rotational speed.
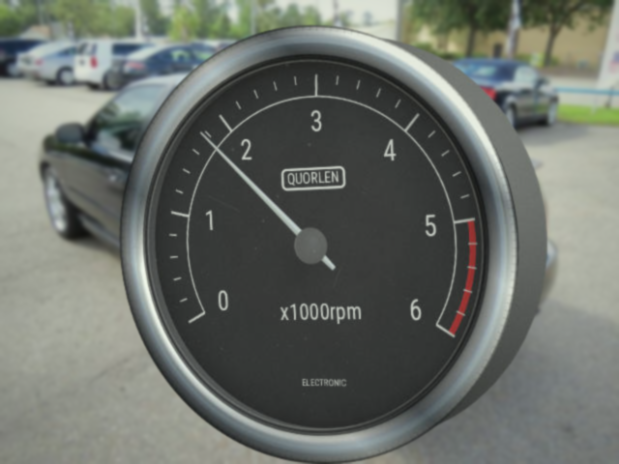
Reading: 1800 rpm
